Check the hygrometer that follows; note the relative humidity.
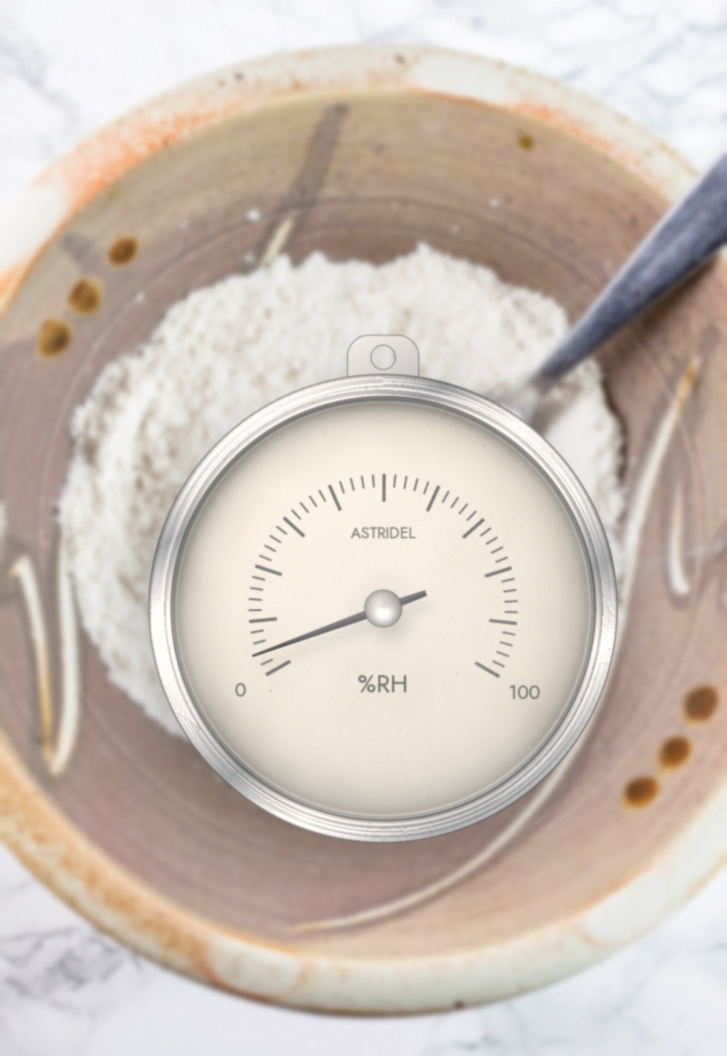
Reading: 4 %
